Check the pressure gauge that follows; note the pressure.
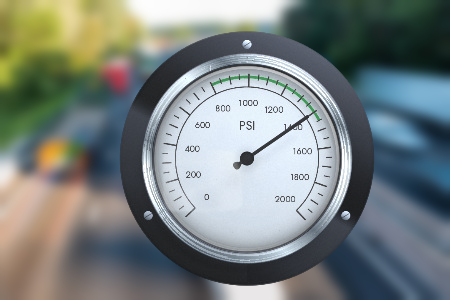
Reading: 1400 psi
